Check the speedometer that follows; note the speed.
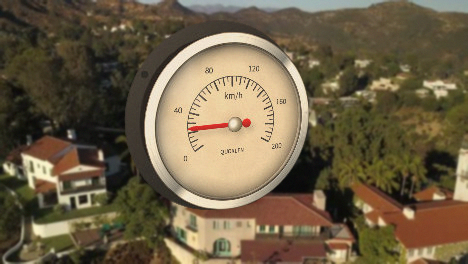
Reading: 25 km/h
